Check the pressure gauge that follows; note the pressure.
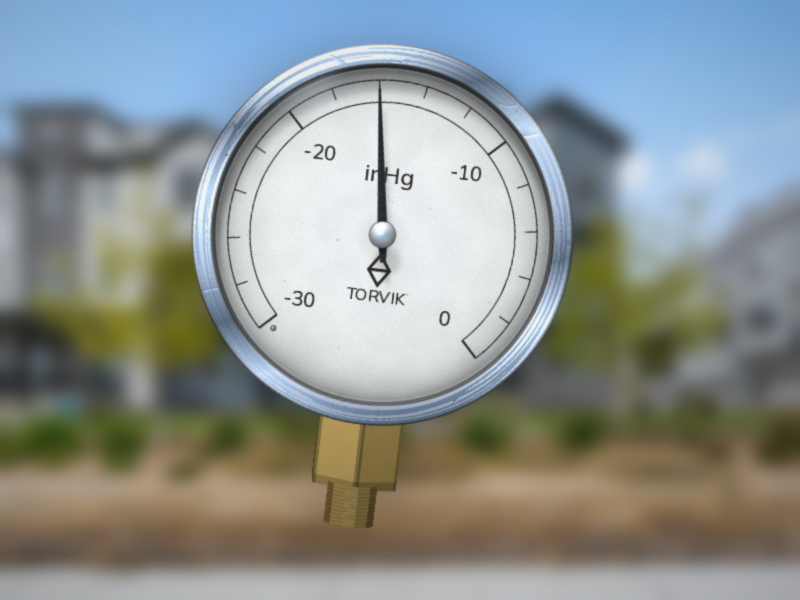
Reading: -16 inHg
